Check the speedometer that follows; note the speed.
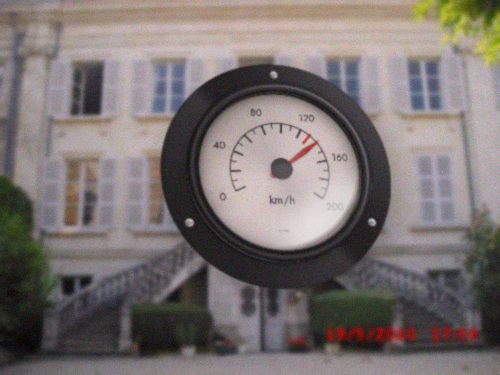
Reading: 140 km/h
